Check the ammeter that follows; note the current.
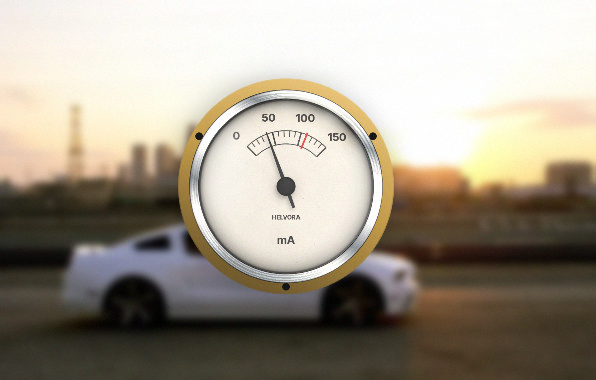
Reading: 40 mA
